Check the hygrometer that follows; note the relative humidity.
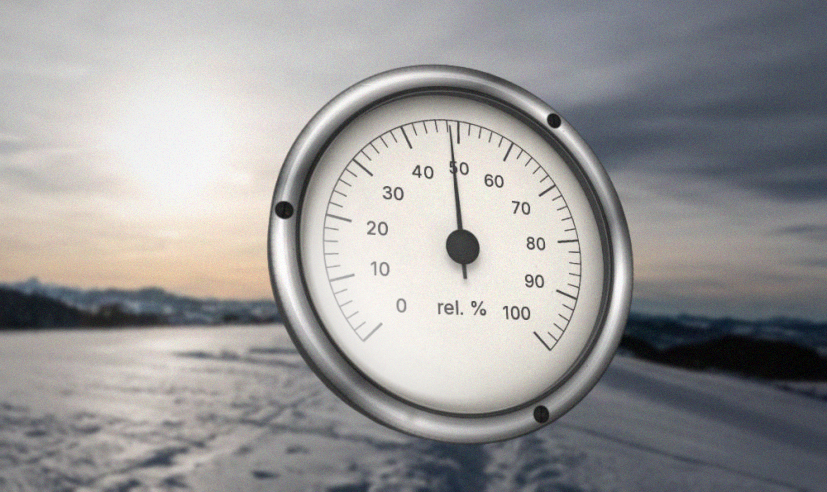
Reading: 48 %
